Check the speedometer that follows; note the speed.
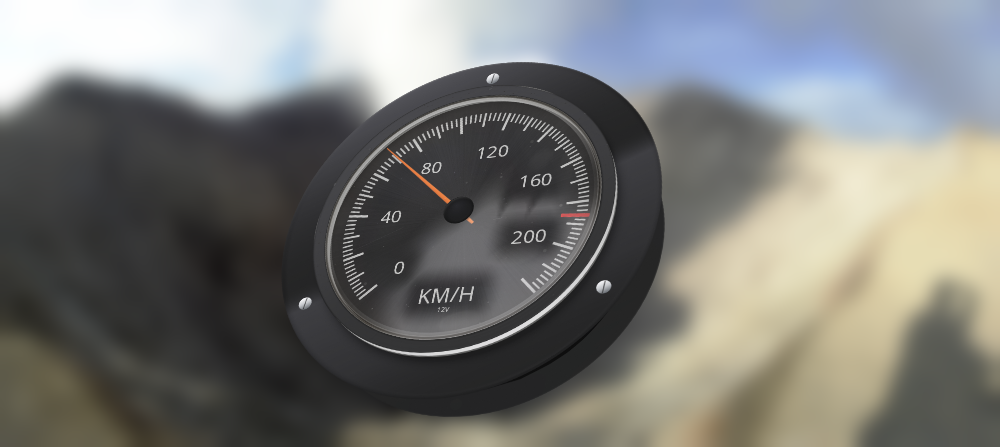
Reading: 70 km/h
